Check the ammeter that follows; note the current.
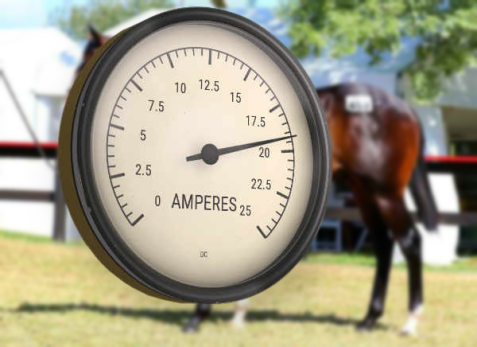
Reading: 19.25 A
